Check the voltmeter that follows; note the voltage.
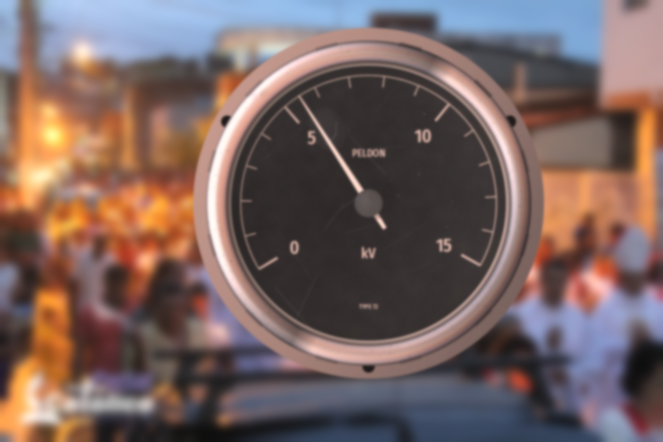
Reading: 5.5 kV
